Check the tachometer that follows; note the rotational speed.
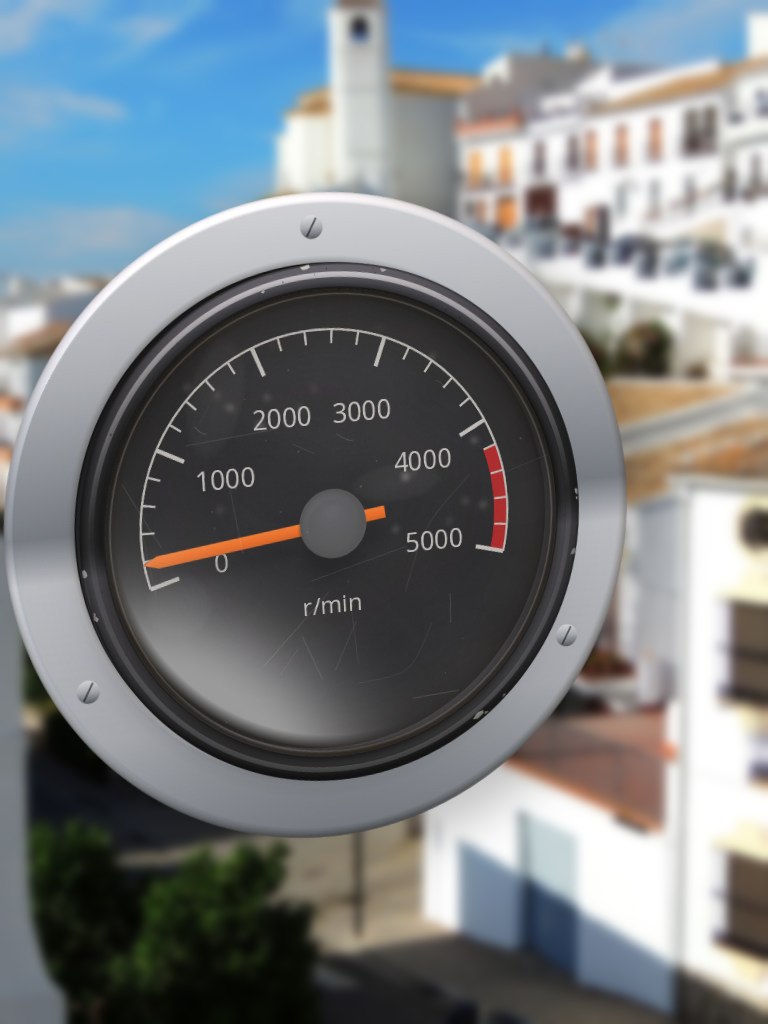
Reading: 200 rpm
